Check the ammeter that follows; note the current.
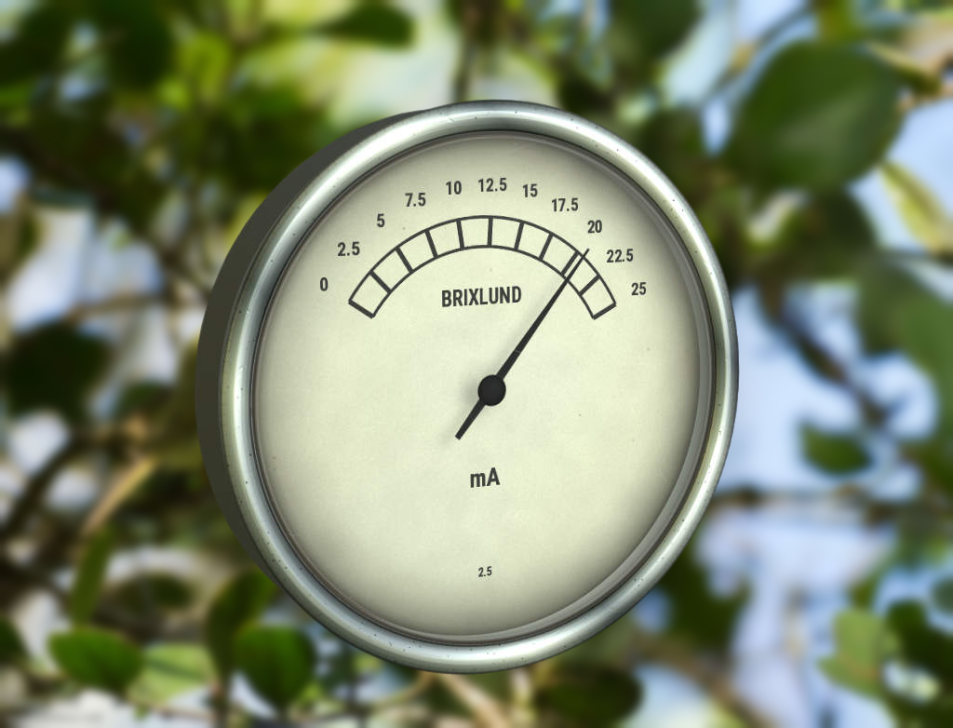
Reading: 20 mA
